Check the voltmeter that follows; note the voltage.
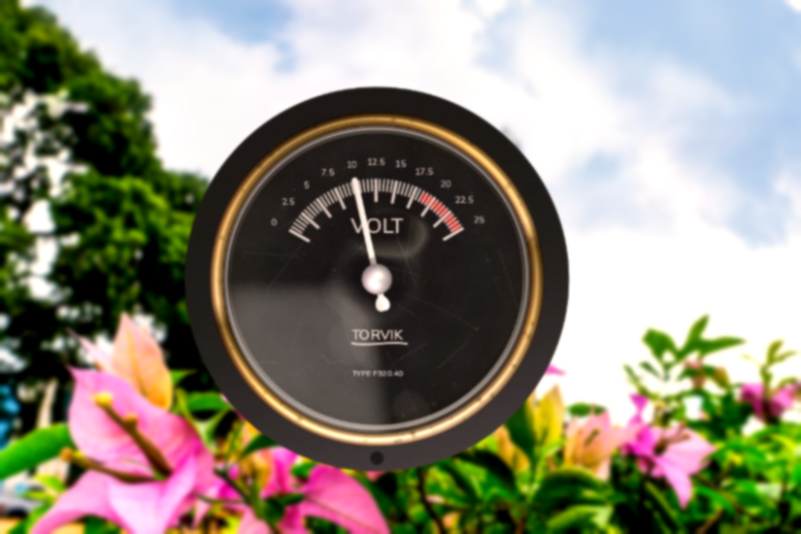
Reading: 10 V
